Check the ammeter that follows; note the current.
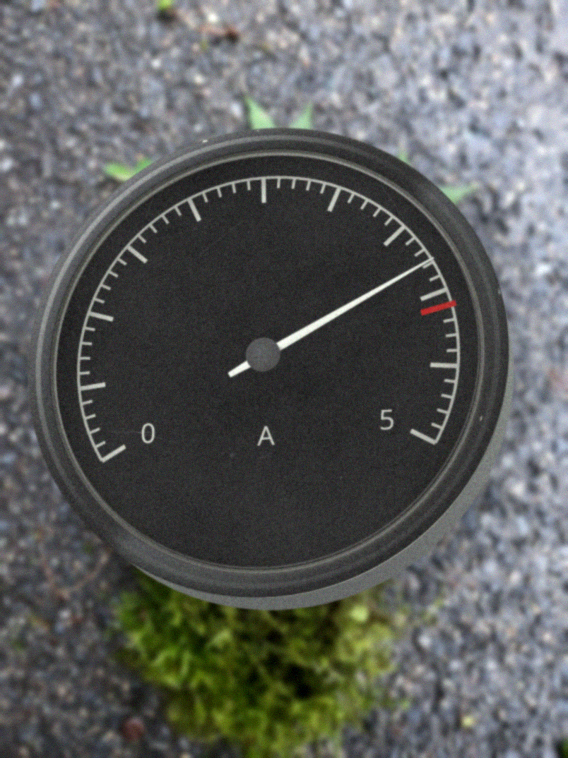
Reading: 3.8 A
